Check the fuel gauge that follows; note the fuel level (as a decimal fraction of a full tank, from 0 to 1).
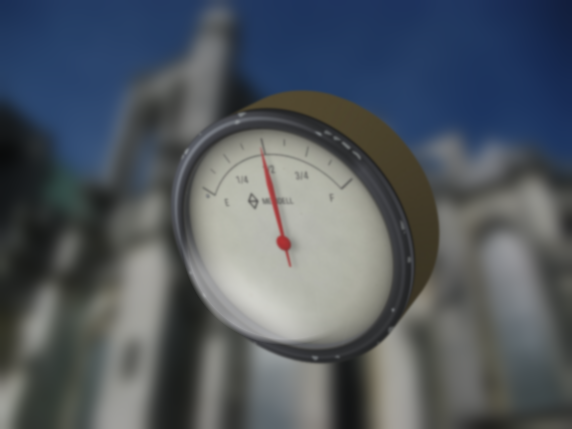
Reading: 0.5
